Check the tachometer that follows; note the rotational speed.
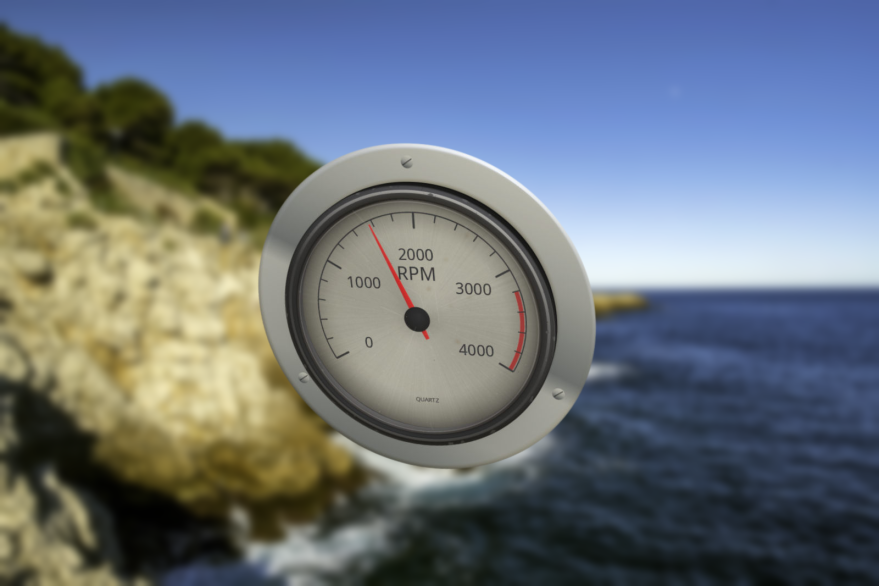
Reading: 1600 rpm
